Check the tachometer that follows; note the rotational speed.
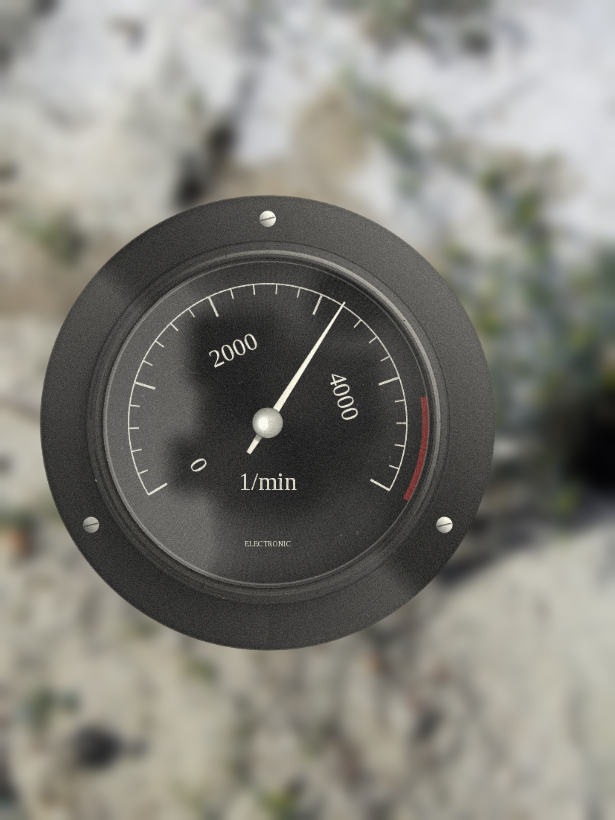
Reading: 3200 rpm
